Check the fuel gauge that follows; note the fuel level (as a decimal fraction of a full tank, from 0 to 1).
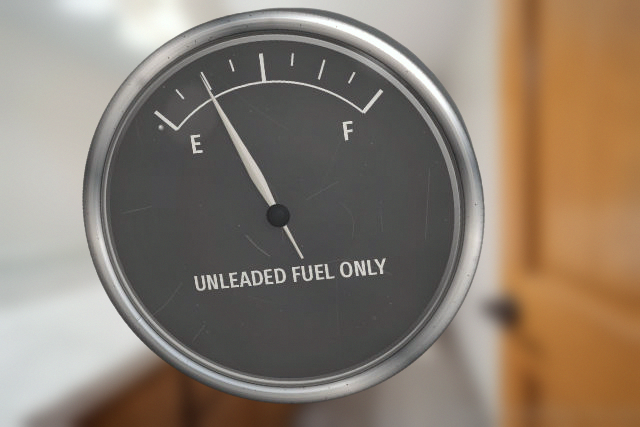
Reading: 0.25
